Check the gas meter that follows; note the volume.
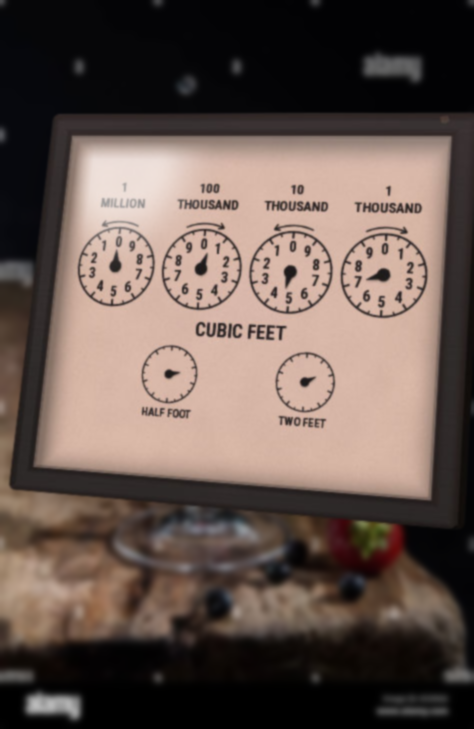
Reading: 4700 ft³
